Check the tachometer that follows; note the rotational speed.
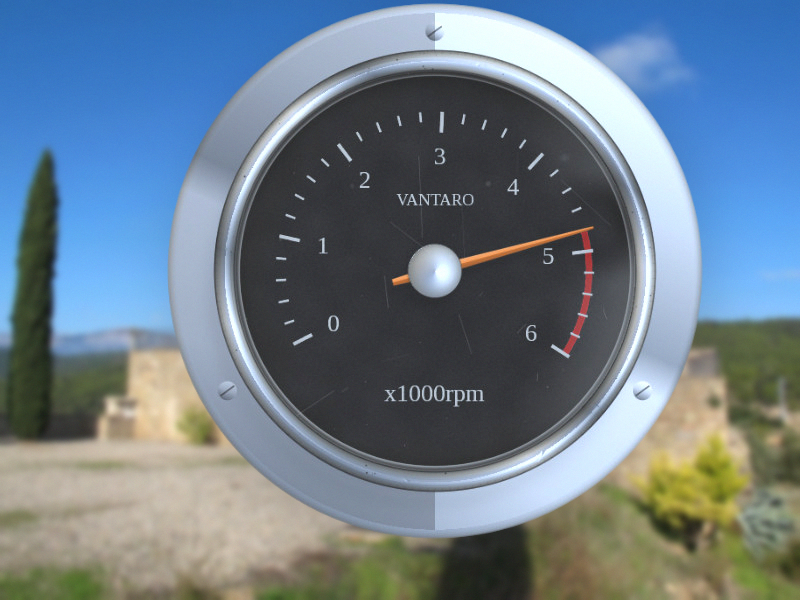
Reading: 4800 rpm
